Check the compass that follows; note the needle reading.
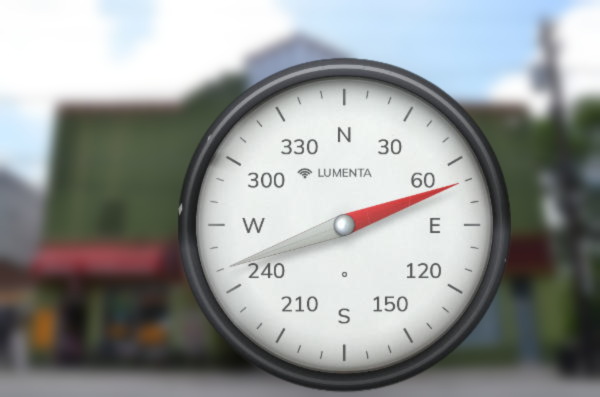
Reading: 70 °
